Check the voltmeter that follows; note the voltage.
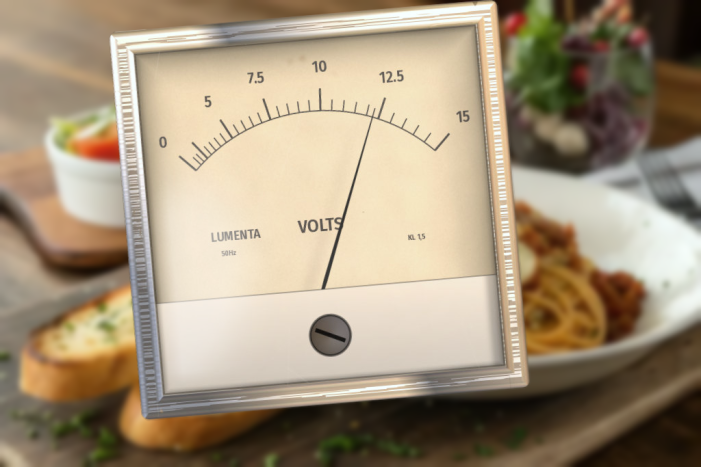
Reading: 12.25 V
